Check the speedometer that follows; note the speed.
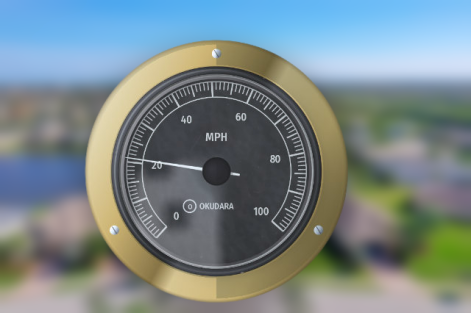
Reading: 21 mph
